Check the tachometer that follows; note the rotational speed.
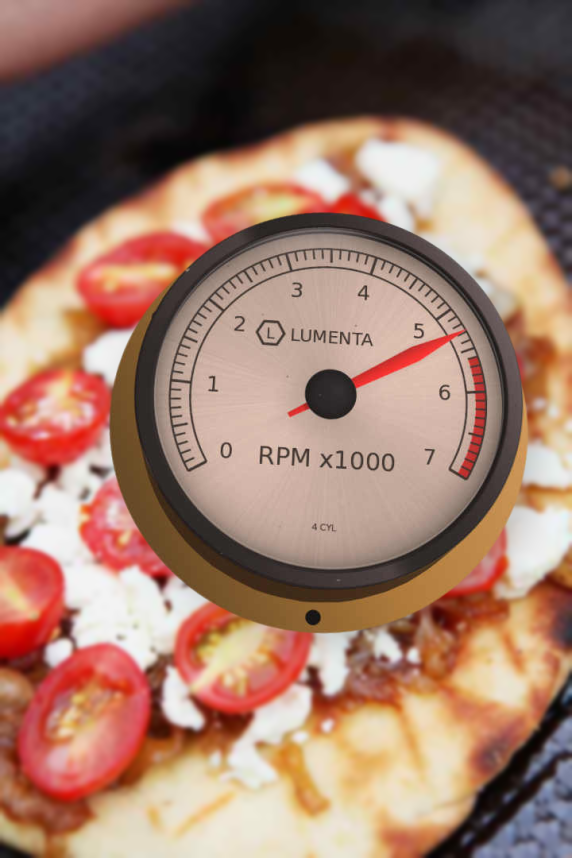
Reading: 5300 rpm
